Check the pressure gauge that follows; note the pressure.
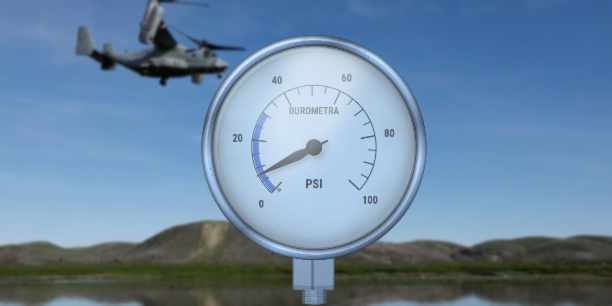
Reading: 7.5 psi
